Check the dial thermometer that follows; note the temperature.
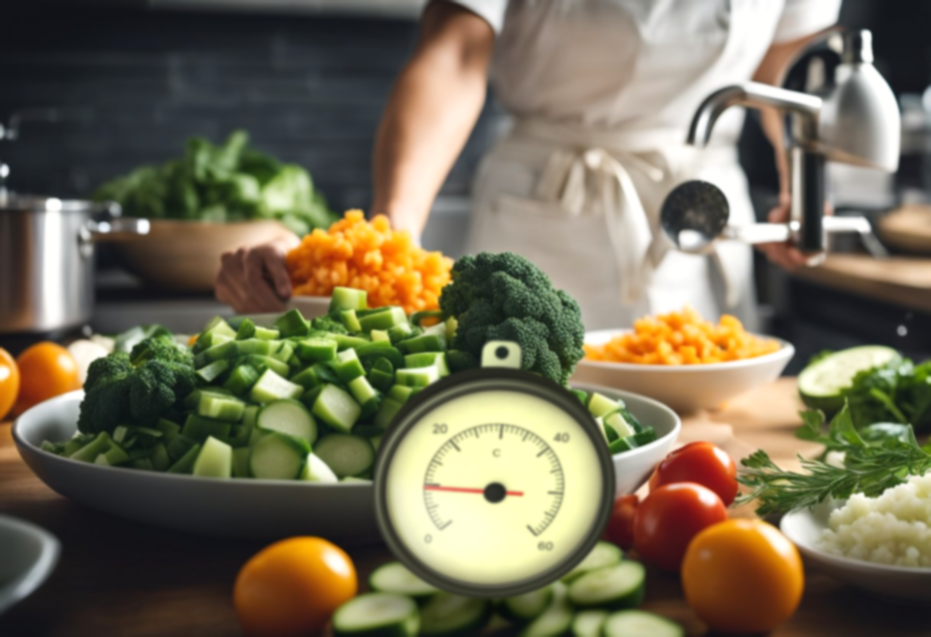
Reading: 10 °C
